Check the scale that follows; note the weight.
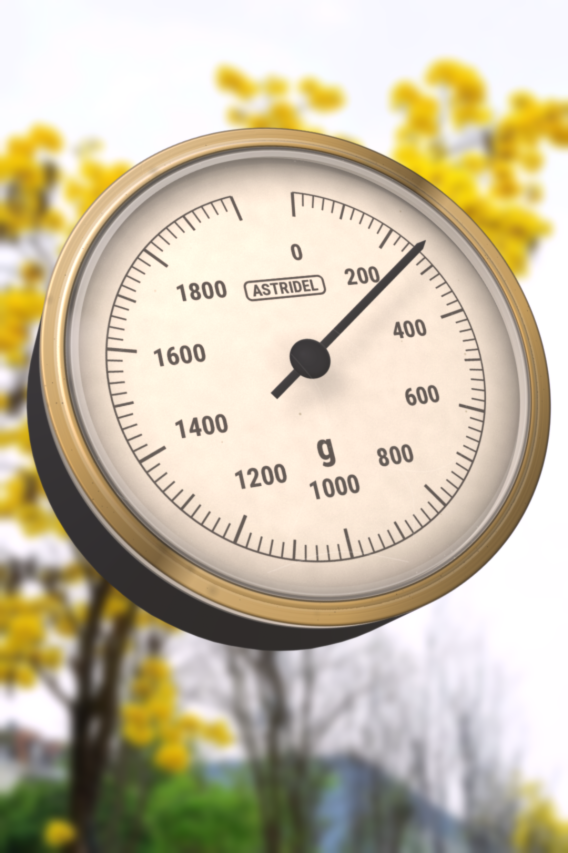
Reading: 260 g
